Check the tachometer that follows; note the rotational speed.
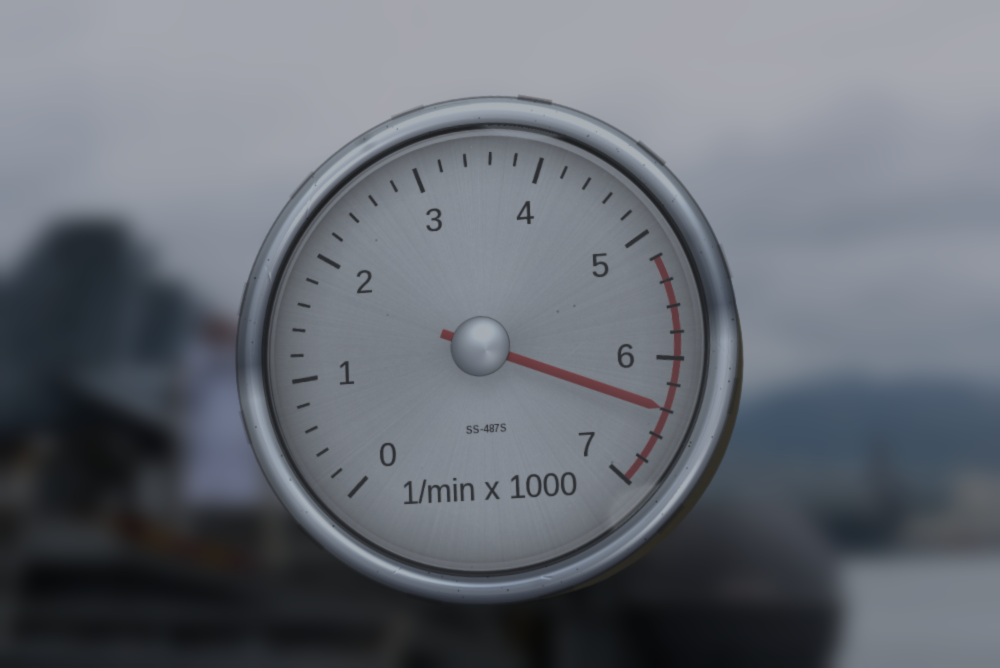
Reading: 6400 rpm
